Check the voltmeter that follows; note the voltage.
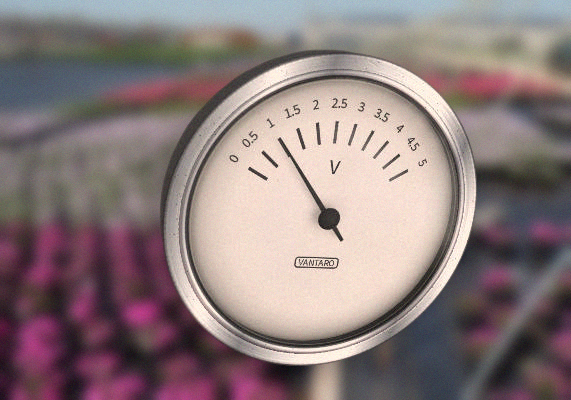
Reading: 1 V
